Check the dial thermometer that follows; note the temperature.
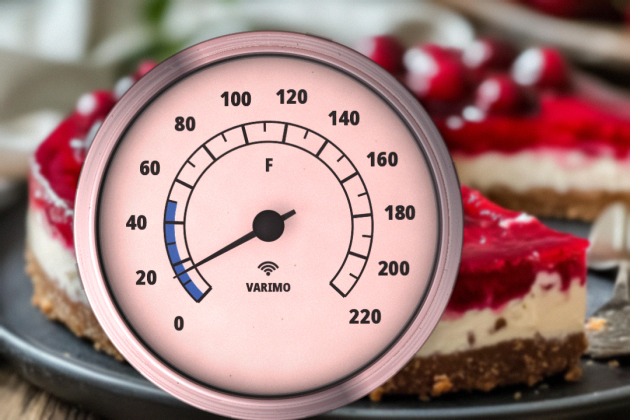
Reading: 15 °F
